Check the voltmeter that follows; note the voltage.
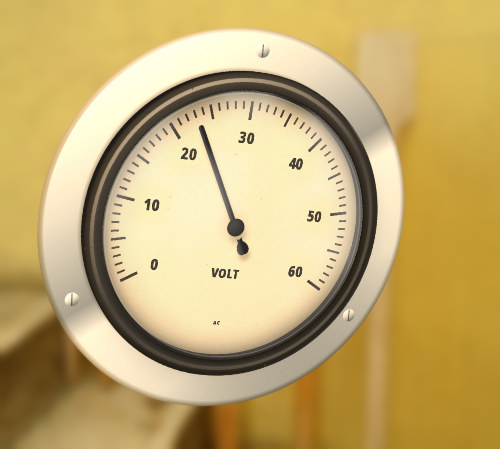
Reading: 23 V
